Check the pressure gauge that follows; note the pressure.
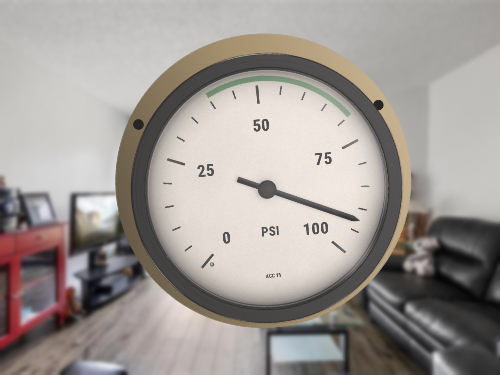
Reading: 92.5 psi
